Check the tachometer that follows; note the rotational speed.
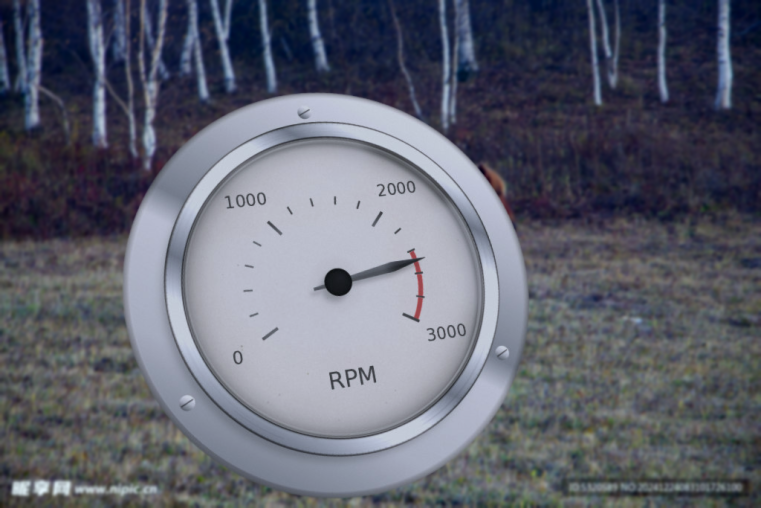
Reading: 2500 rpm
